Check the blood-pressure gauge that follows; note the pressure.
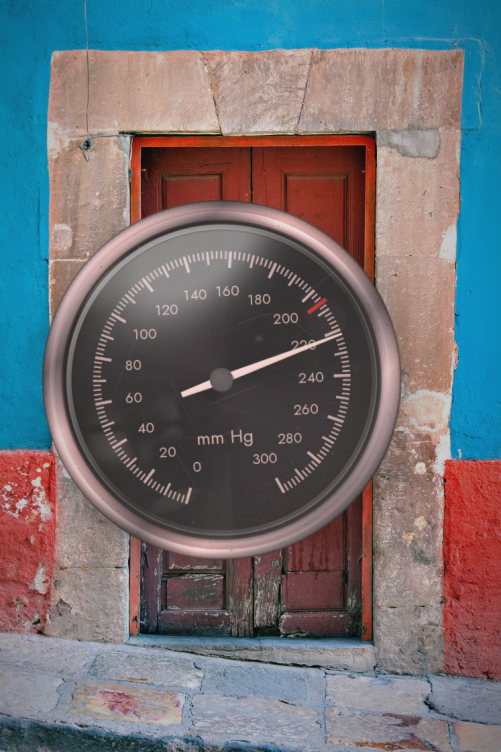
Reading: 222 mmHg
